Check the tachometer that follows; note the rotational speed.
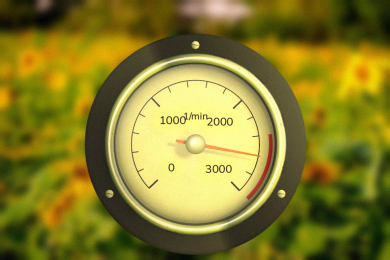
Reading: 2600 rpm
